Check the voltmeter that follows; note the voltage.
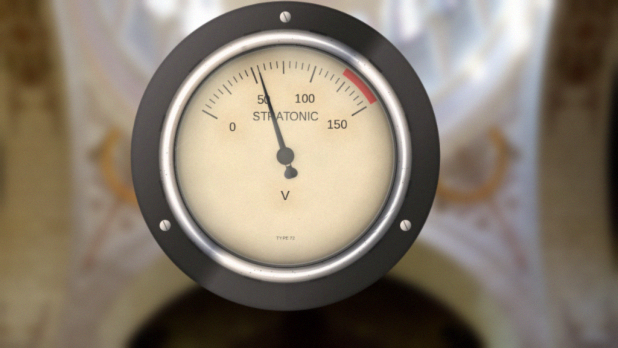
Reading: 55 V
